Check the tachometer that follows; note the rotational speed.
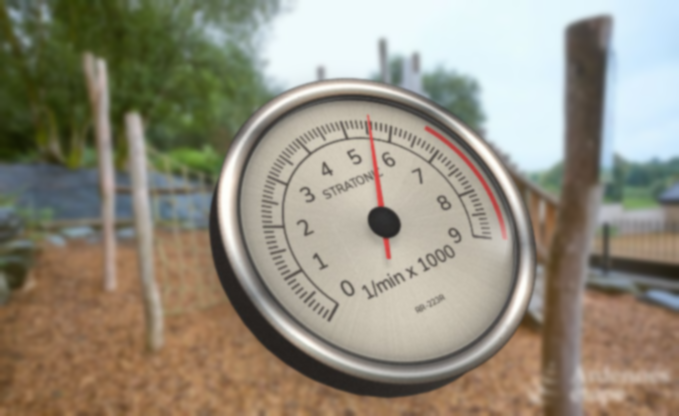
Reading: 5500 rpm
